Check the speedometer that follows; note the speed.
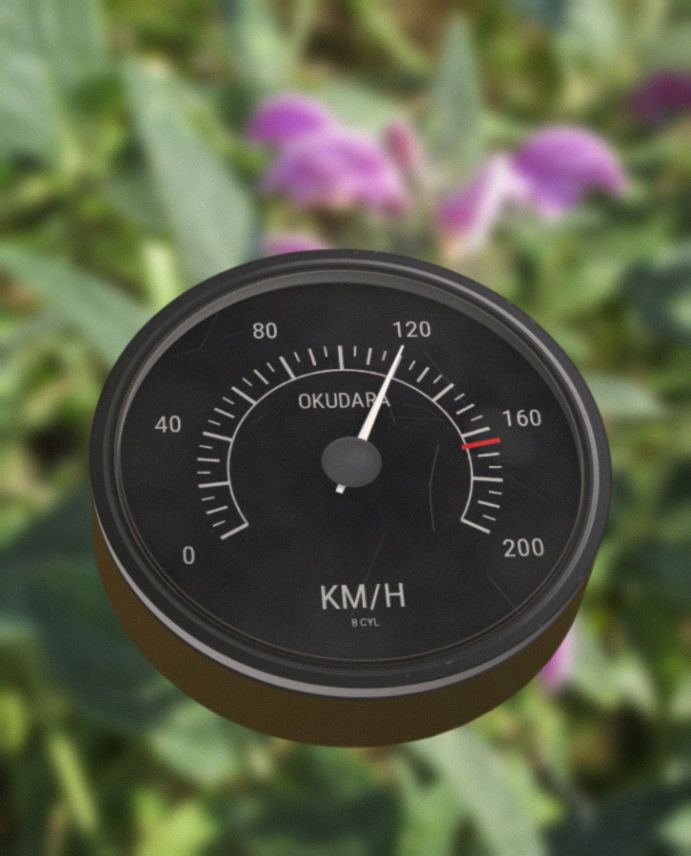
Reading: 120 km/h
